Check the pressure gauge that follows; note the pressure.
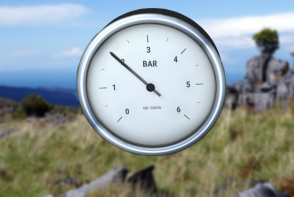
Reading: 2 bar
